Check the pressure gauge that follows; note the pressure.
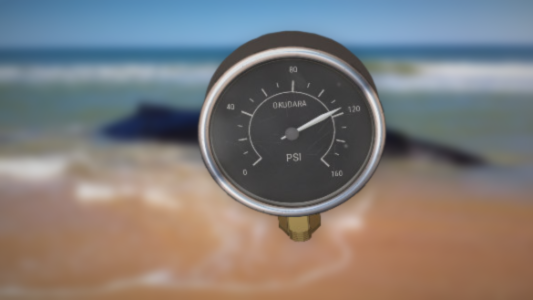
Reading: 115 psi
